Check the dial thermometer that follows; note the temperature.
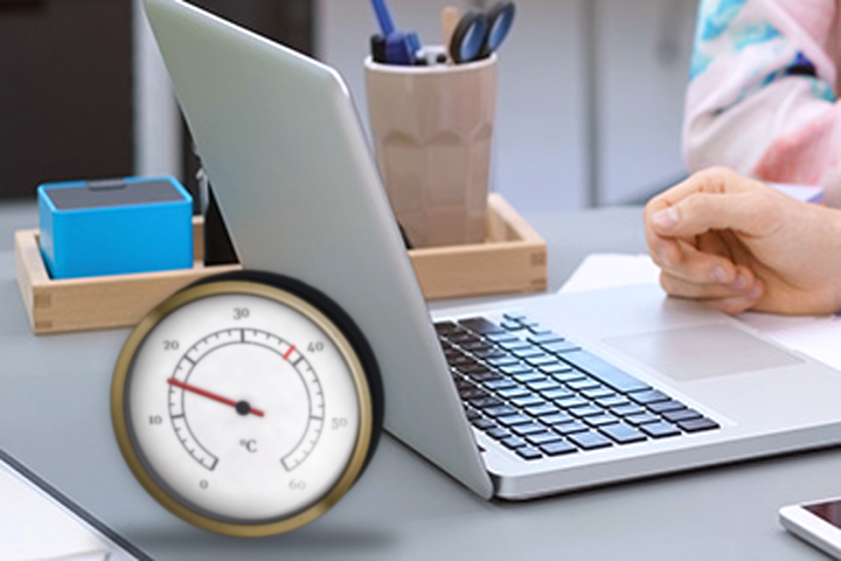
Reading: 16 °C
